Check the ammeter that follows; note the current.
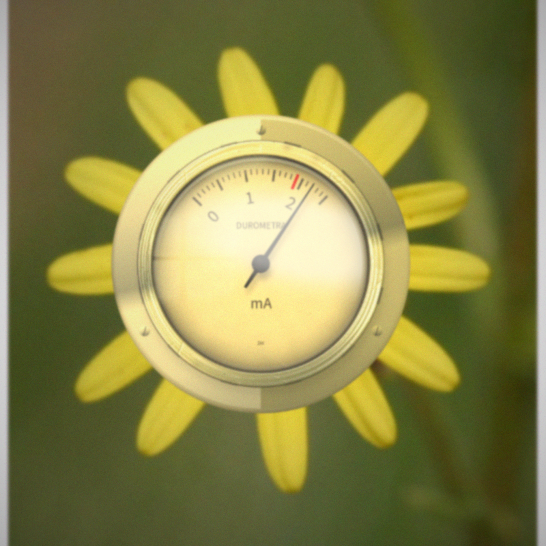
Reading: 2.2 mA
